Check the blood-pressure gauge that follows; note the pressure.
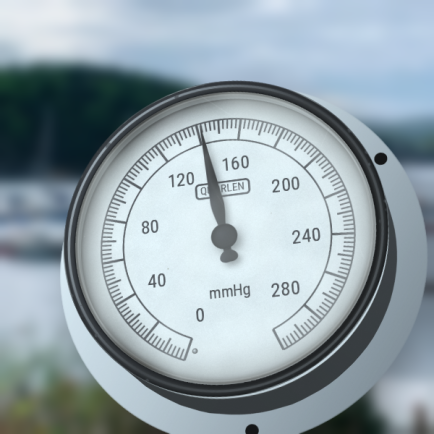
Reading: 142 mmHg
